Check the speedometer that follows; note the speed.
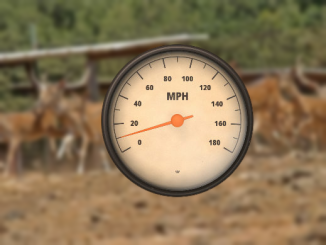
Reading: 10 mph
